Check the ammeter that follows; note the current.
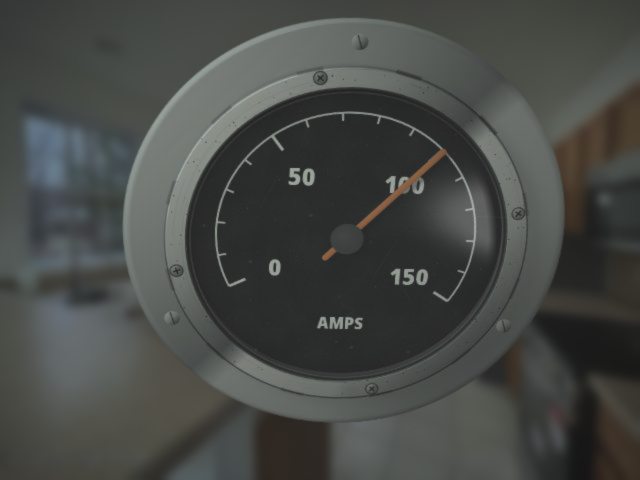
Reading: 100 A
